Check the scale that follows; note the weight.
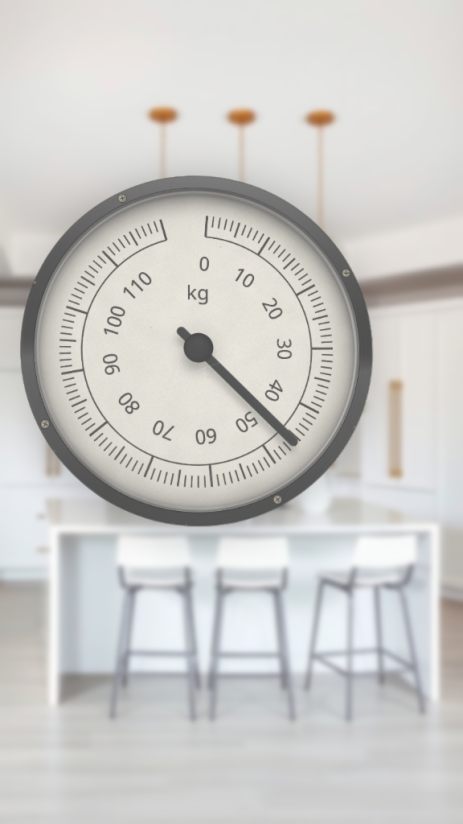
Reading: 46 kg
